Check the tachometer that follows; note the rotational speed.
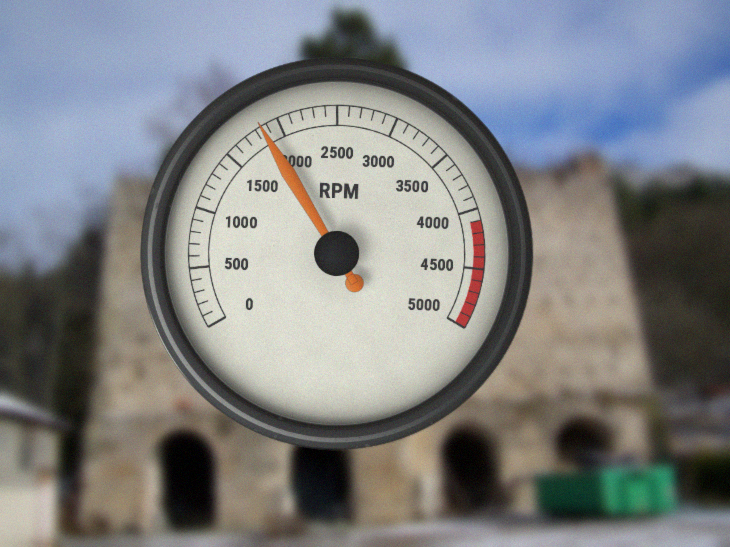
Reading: 1850 rpm
